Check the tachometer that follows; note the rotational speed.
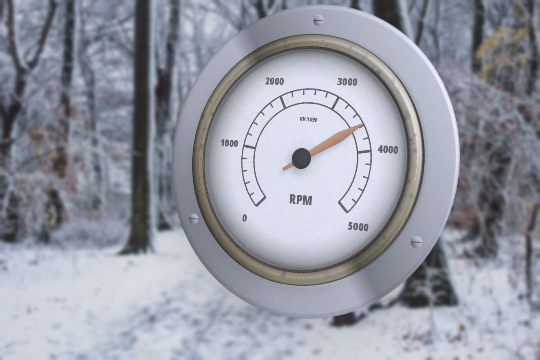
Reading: 3600 rpm
